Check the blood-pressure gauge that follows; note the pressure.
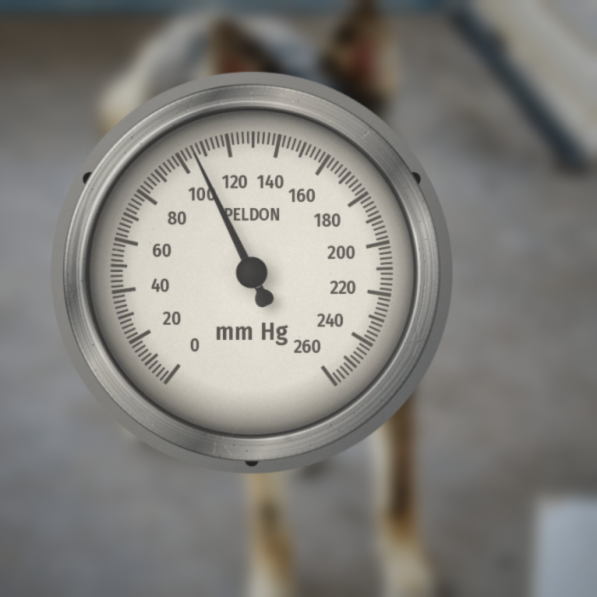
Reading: 106 mmHg
